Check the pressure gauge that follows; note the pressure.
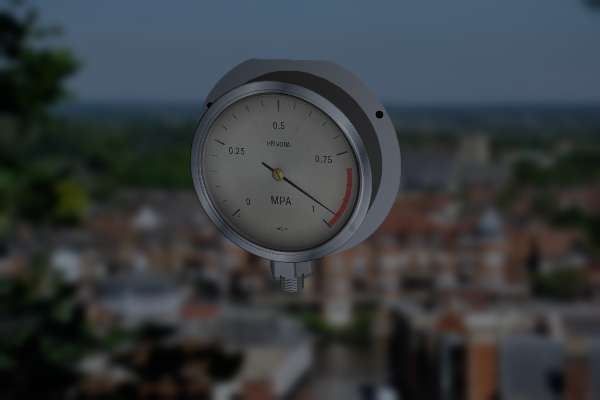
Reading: 0.95 MPa
